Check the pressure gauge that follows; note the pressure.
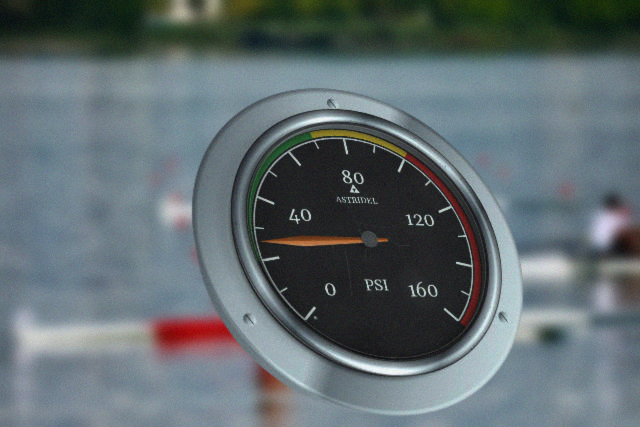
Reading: 25 psi
